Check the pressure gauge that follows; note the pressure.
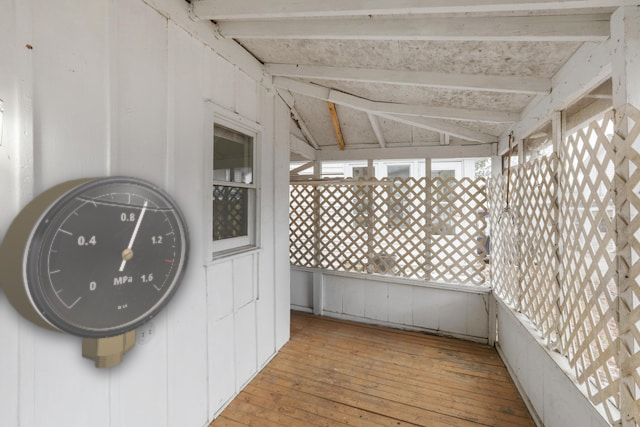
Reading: 0.9 MPa
